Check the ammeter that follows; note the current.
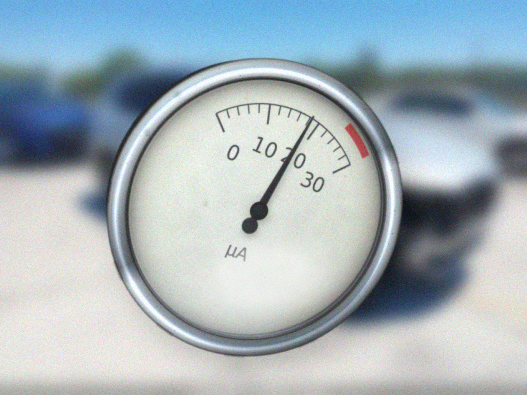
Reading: 18 µA
